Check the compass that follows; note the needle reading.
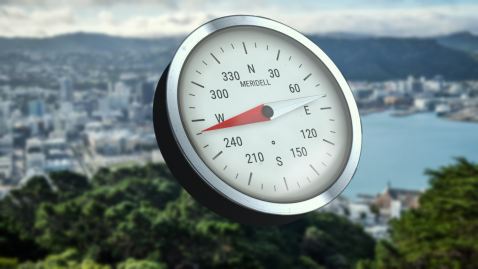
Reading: 260 °
